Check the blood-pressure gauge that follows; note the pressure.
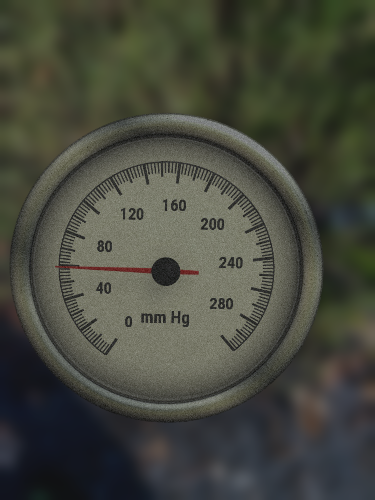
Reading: 60 mmHg
